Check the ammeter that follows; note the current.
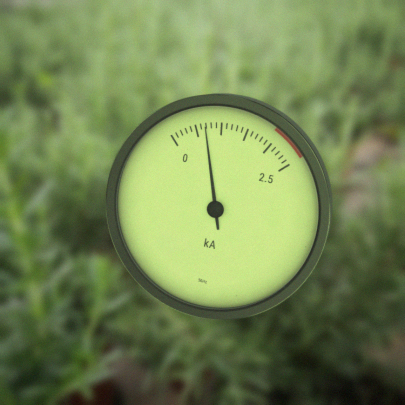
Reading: 0.7 kA
